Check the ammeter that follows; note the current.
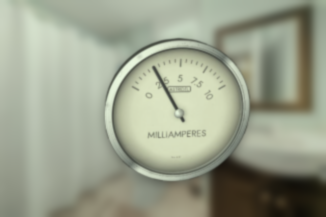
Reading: 2.5 mA
